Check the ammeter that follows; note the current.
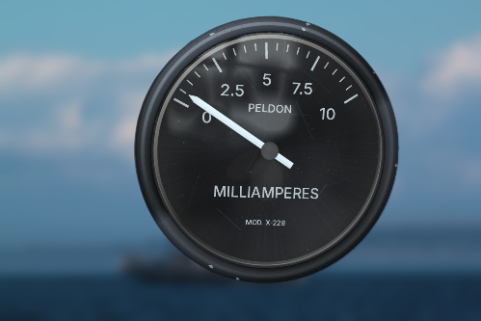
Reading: 0.5 mA
